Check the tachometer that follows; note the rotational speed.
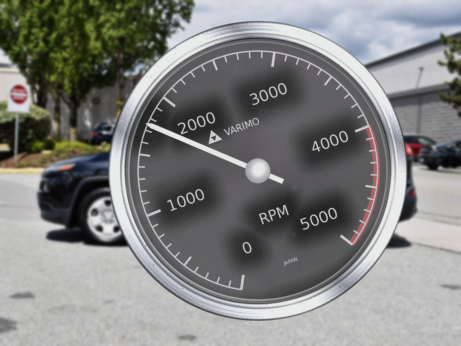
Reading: 1750 rpm
